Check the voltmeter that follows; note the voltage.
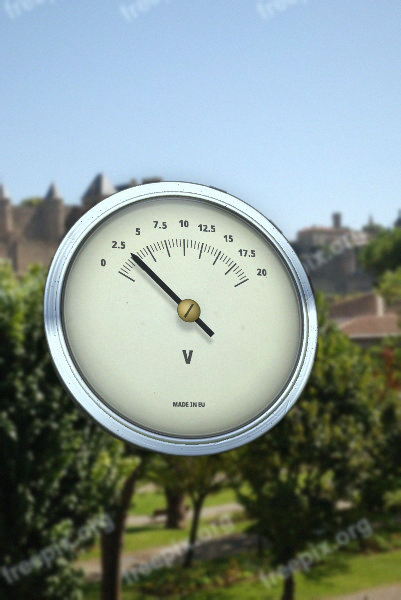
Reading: 2.5 V
